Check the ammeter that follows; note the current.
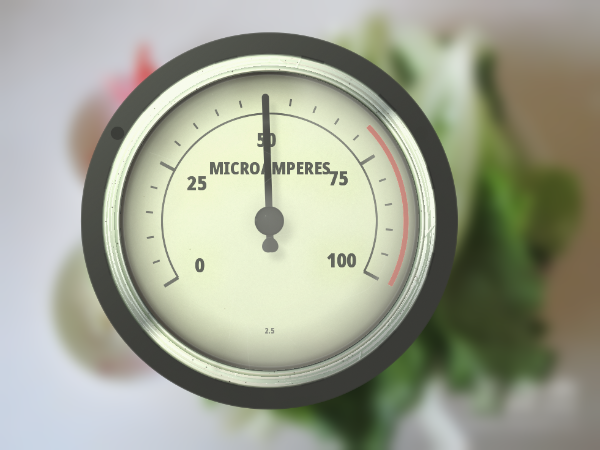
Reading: 50 µA
